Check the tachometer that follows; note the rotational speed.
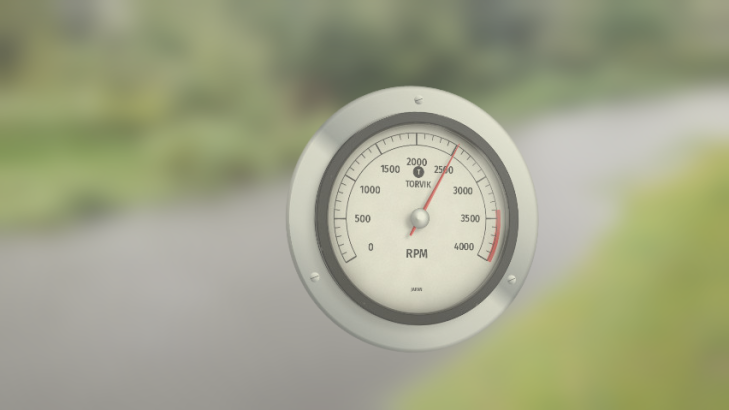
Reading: 2500 rpm
